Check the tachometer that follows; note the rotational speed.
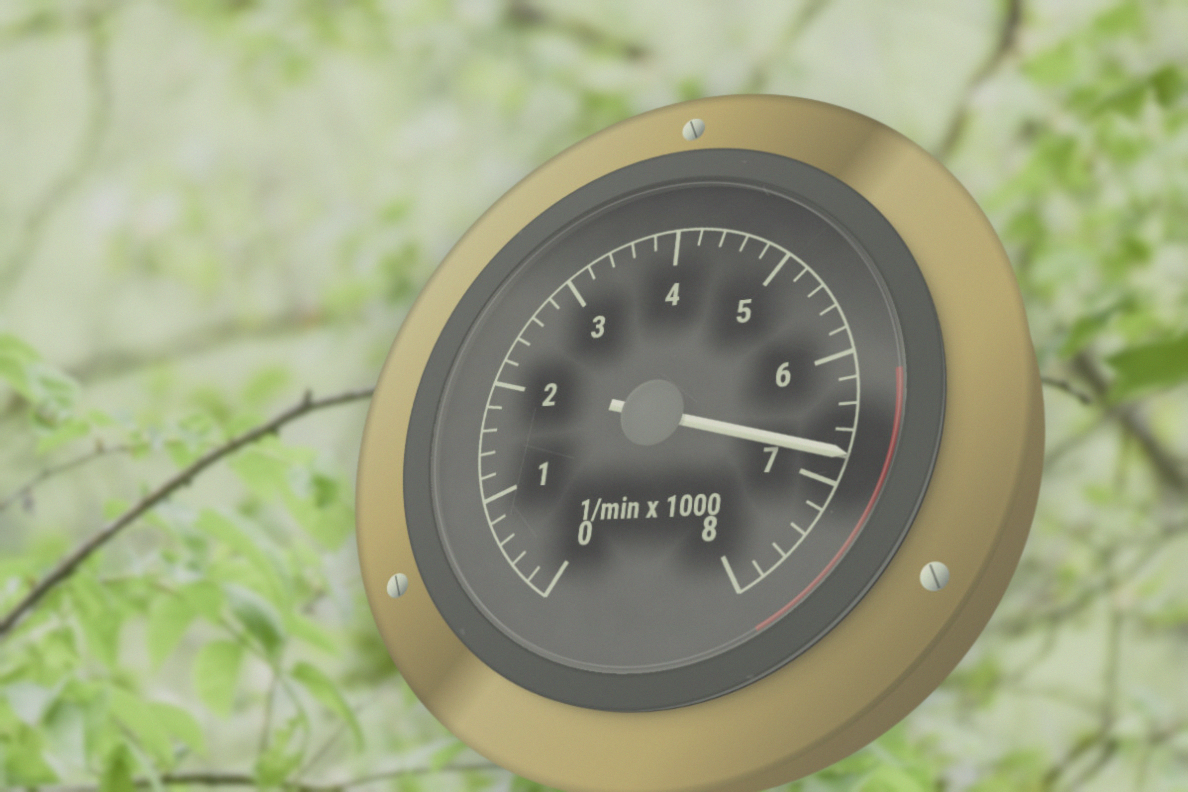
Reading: 6800 rpm
